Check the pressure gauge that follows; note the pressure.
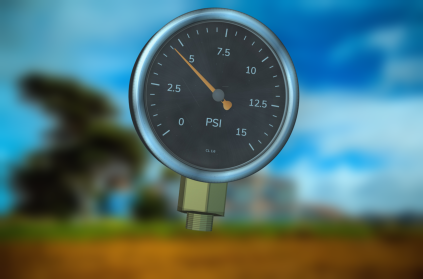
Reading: 4.5 psi
